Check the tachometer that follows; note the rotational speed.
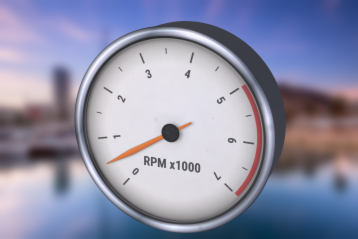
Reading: 500 rpm
